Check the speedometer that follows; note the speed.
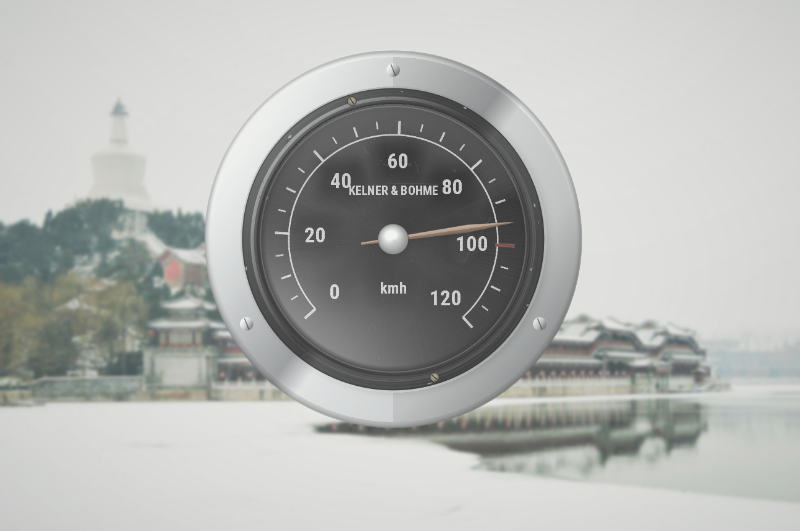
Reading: 95 km/h
